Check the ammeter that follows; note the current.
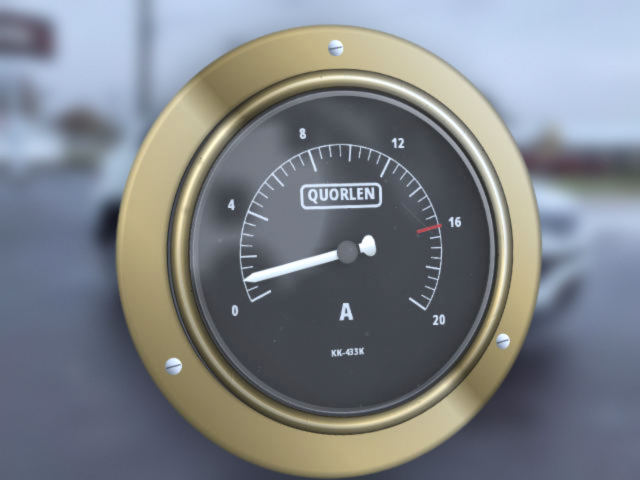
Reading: 1 A
